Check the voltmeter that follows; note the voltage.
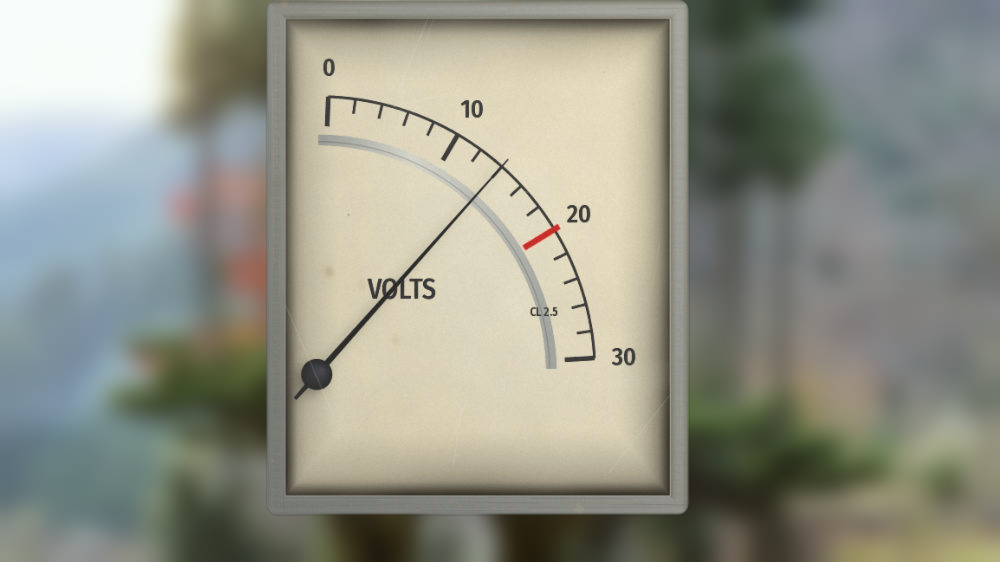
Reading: 14 V
